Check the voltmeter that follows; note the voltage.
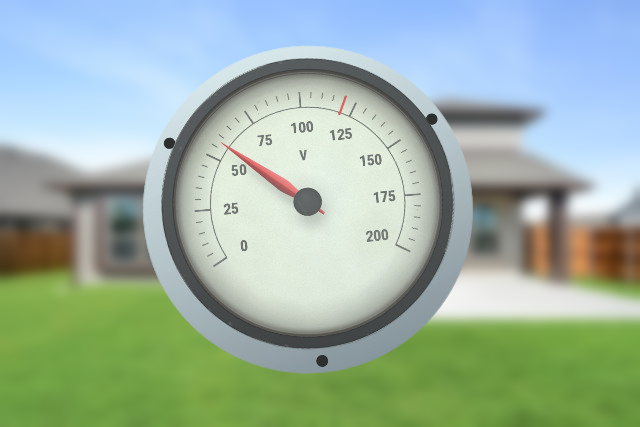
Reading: 57.5 V
